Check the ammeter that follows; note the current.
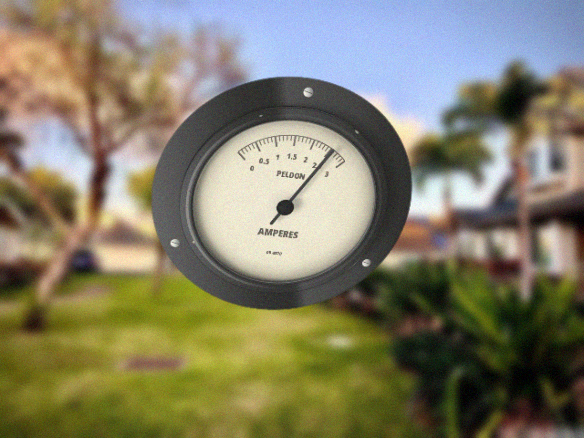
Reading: 2.5 A
